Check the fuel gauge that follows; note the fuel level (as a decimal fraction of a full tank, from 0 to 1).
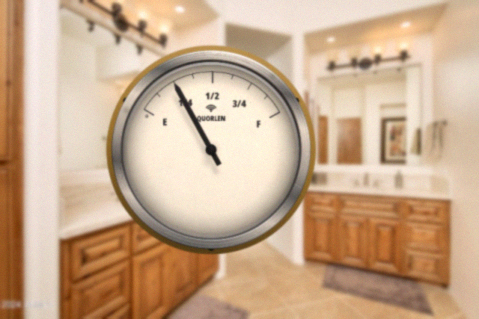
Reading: 0.25
